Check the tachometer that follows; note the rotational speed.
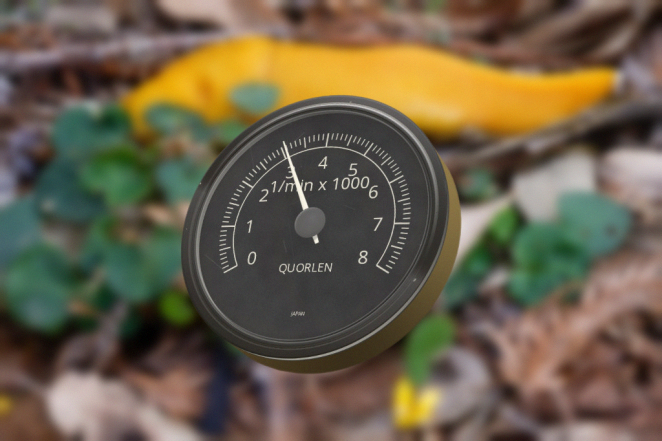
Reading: 3100 rpm
